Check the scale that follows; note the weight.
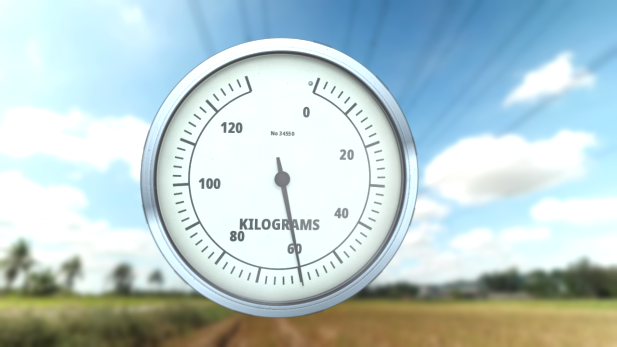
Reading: 60 kg
